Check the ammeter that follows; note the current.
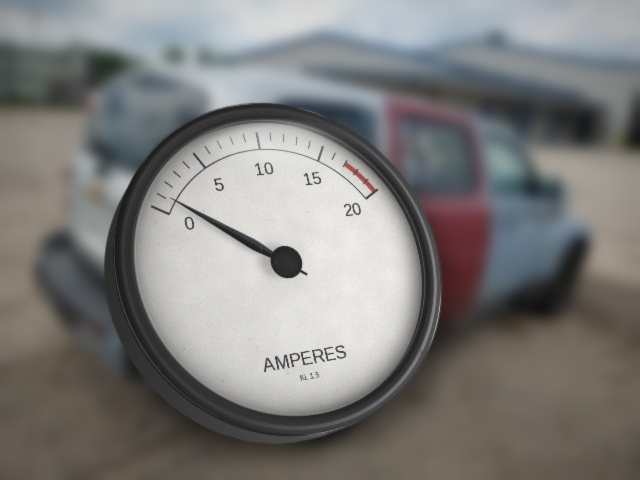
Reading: 1 A
